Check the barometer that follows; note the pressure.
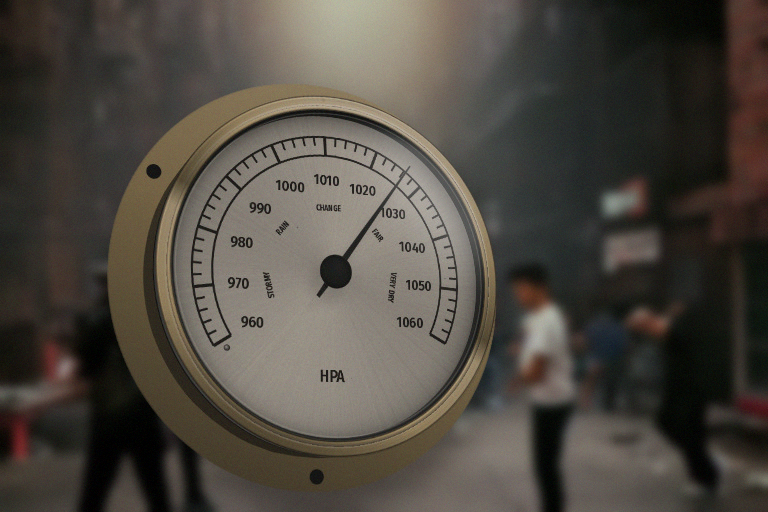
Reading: 1026 hPa
